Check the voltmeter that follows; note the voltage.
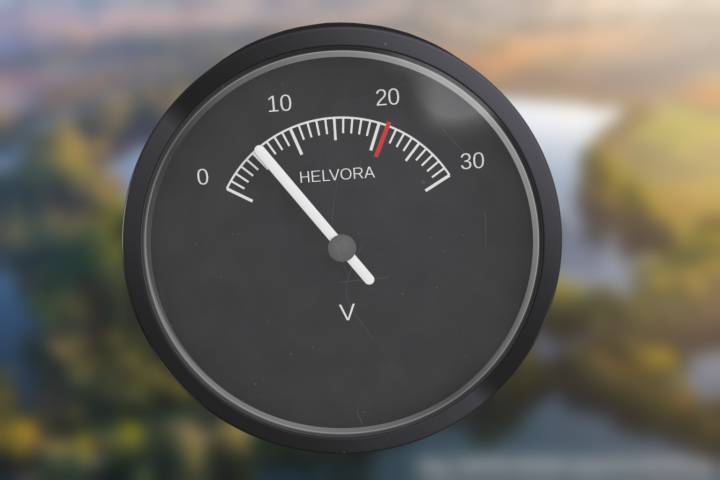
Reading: 6 V
